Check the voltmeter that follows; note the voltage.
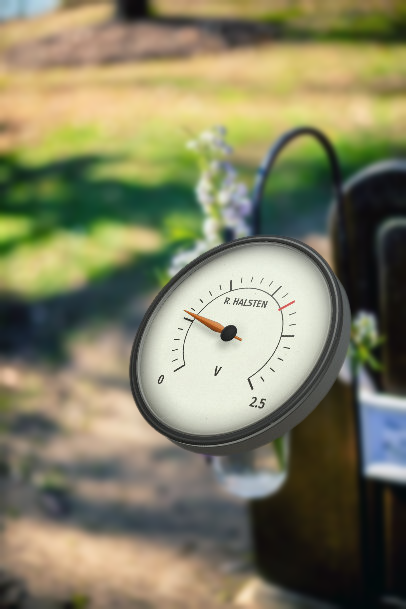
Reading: 0.55 V
